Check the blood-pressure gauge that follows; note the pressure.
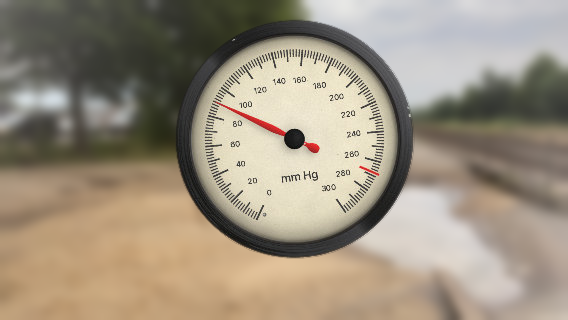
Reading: 90 mmHg
